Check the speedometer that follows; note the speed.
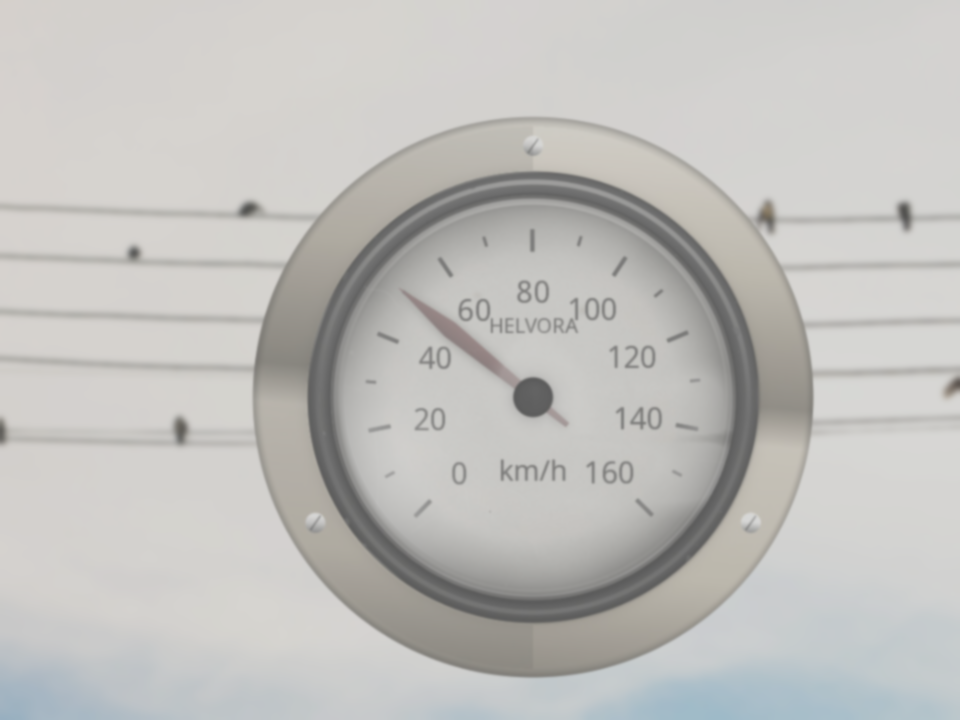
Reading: 50 km/h
